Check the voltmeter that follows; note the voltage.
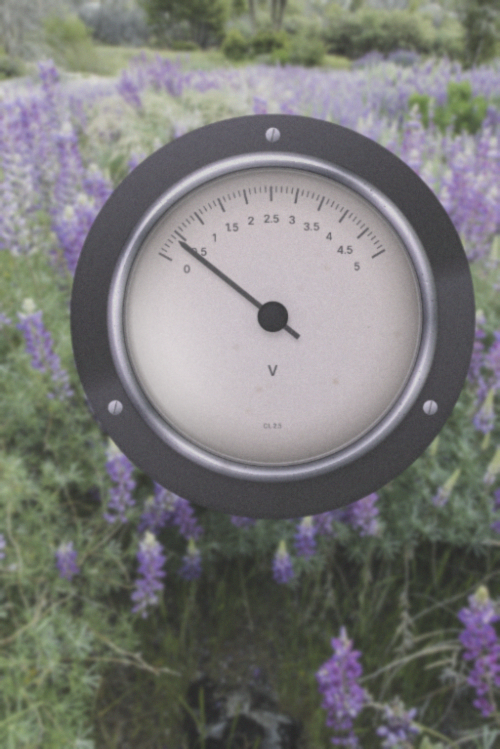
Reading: 0.4 V
